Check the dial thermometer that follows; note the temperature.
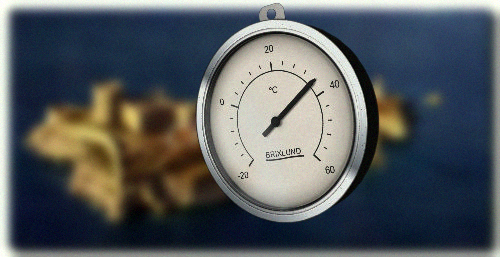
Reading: 36 °C
